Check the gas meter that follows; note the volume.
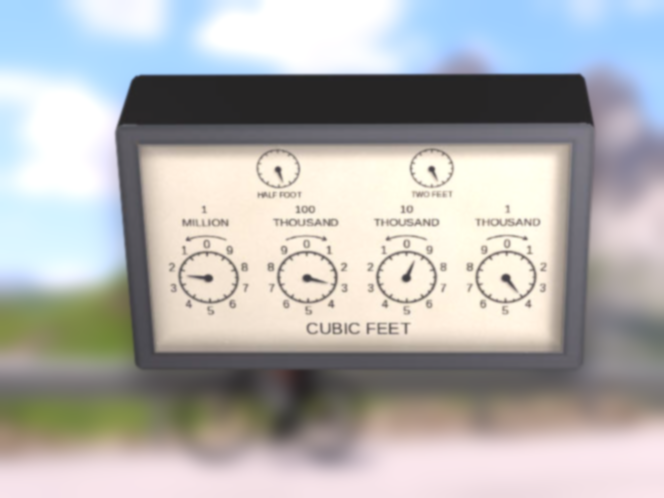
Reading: 229400 ft³
